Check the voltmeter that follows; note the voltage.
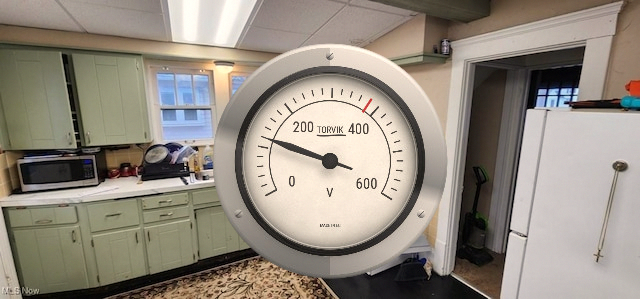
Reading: 120 V
